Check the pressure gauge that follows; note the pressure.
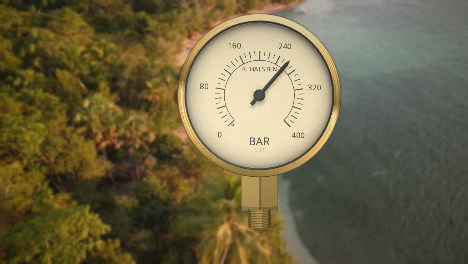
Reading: 260 bar
